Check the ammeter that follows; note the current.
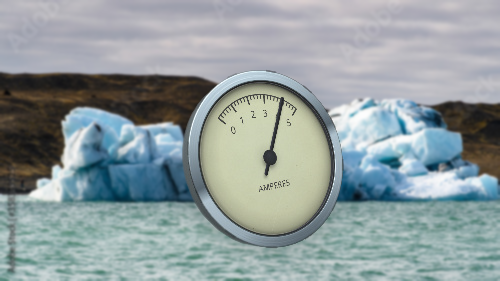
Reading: 4 A
